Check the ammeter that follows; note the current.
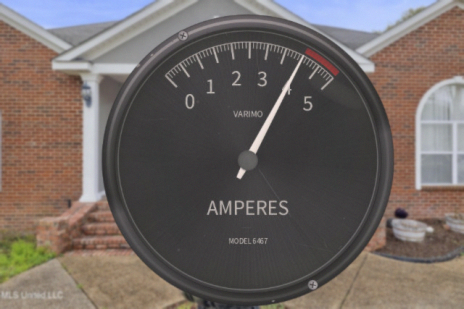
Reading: 4 A
